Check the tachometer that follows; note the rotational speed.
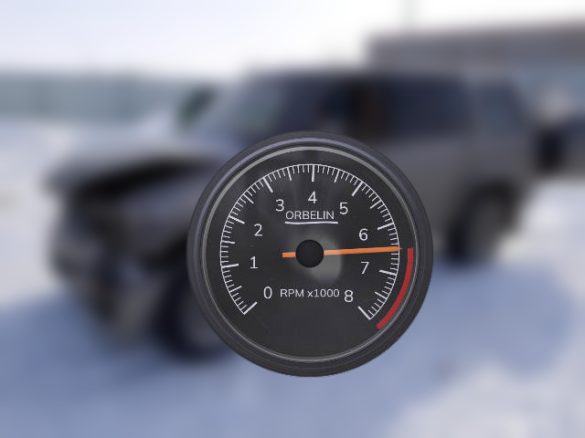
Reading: 6500 rpm
